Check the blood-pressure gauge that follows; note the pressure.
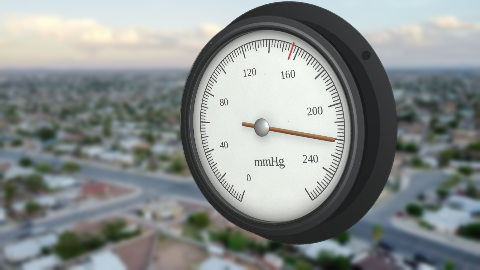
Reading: 220 mmHg
